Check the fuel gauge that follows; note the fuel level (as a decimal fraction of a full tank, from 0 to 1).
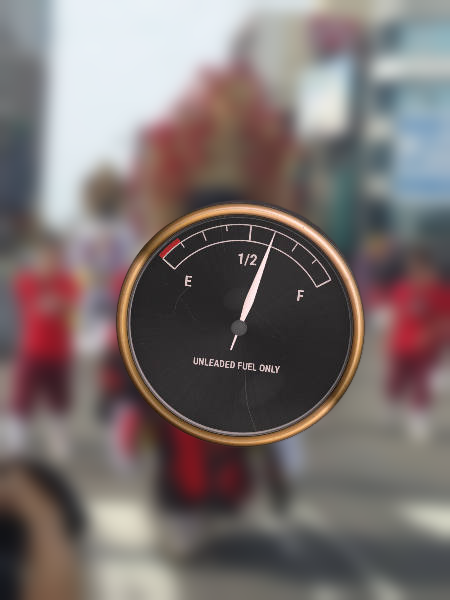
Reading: 0.625
